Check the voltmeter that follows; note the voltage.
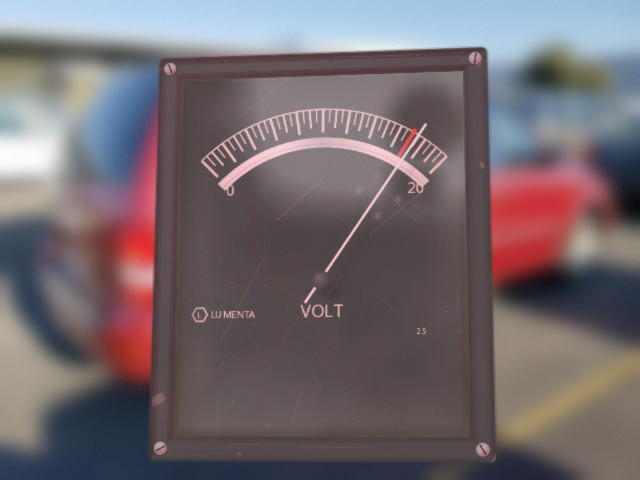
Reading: 17.5 V
